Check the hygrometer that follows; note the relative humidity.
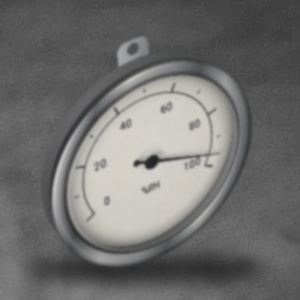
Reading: 95 %
